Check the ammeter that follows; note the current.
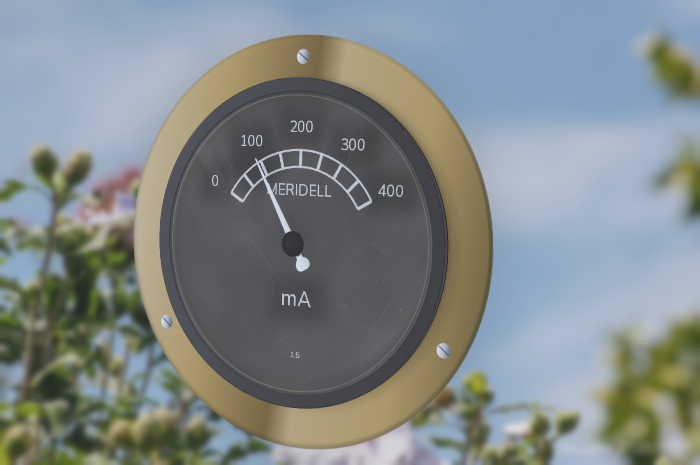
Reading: 100 mA
